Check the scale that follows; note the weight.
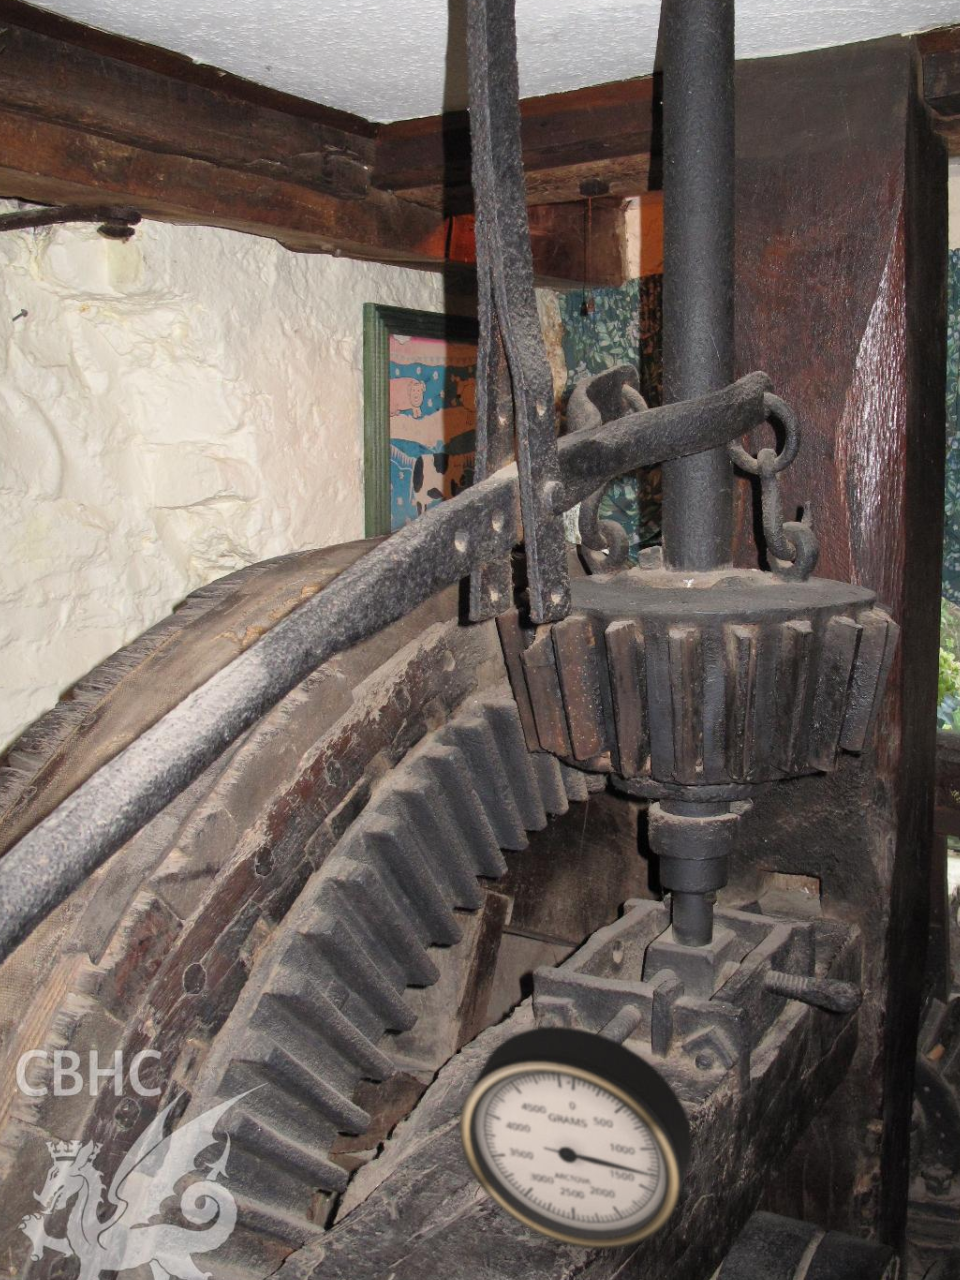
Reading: 1250 g
